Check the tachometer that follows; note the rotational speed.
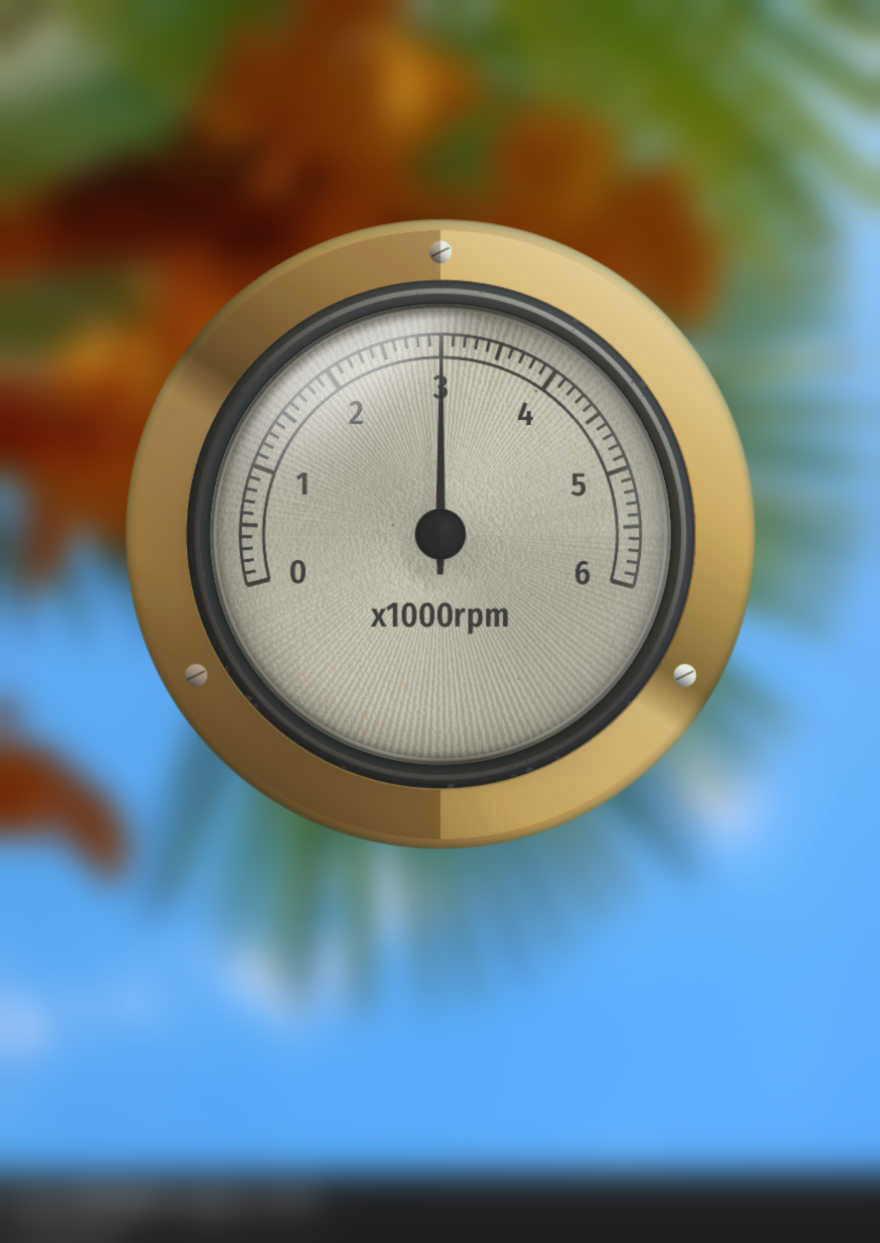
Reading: 3000 rpm
